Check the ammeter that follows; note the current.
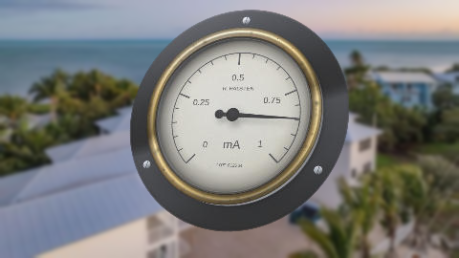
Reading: 0.85 mA
